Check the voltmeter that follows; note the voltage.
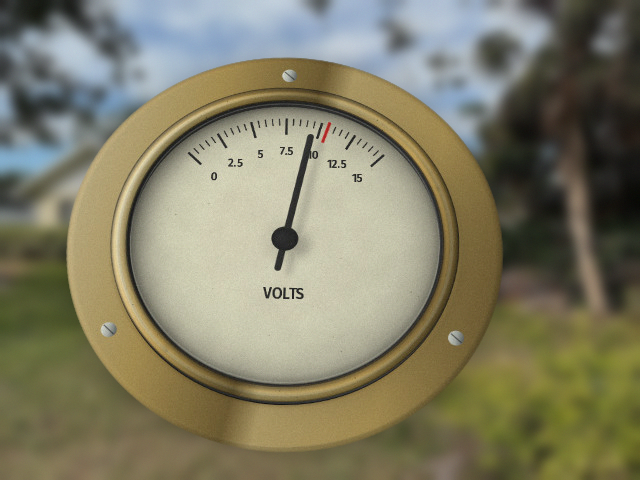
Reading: 9.5 V
